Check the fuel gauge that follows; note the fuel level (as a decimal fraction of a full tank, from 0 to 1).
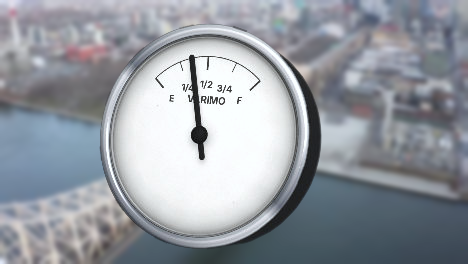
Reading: 0.375
